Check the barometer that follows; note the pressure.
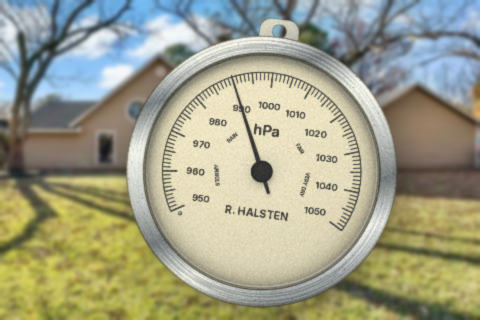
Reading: 990 hPa
